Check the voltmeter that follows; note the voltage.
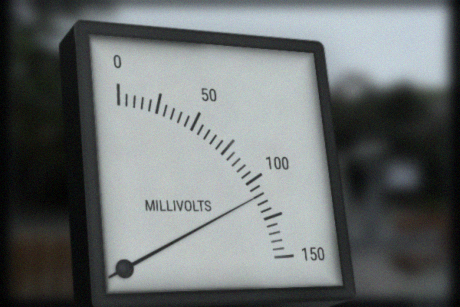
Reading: 110 mV
